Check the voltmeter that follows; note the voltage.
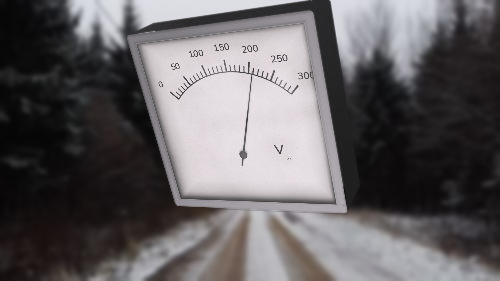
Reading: 210 V
